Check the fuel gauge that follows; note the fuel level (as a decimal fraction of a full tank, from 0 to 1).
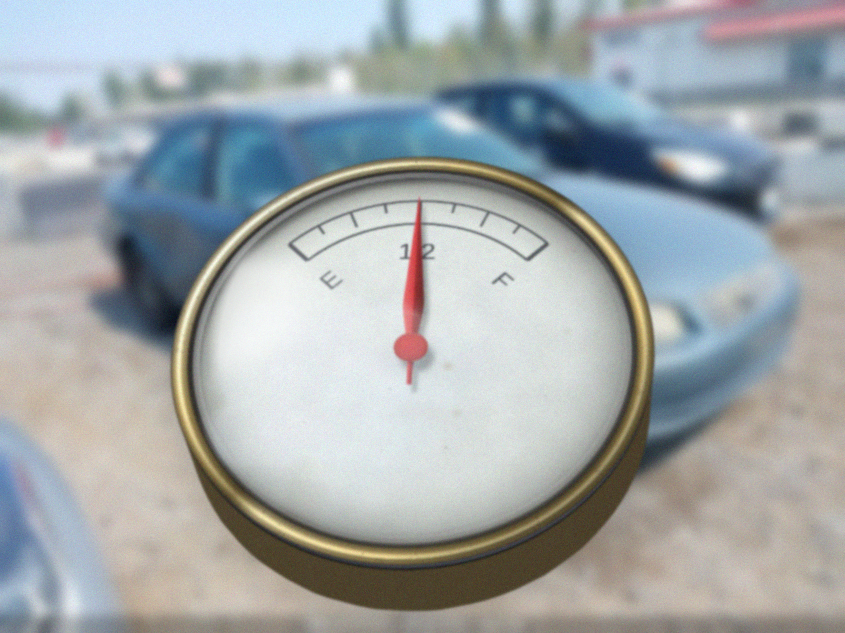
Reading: 0.5
